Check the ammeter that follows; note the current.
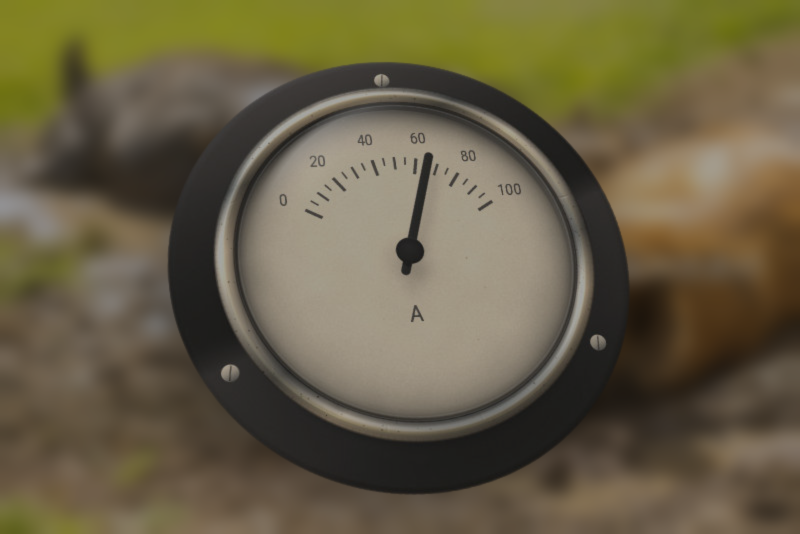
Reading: 65 A
